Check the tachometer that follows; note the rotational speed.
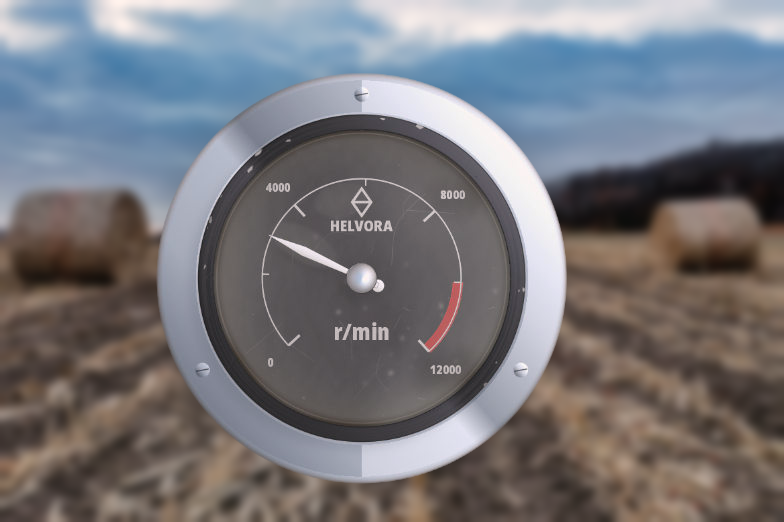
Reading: 3000 rpm
